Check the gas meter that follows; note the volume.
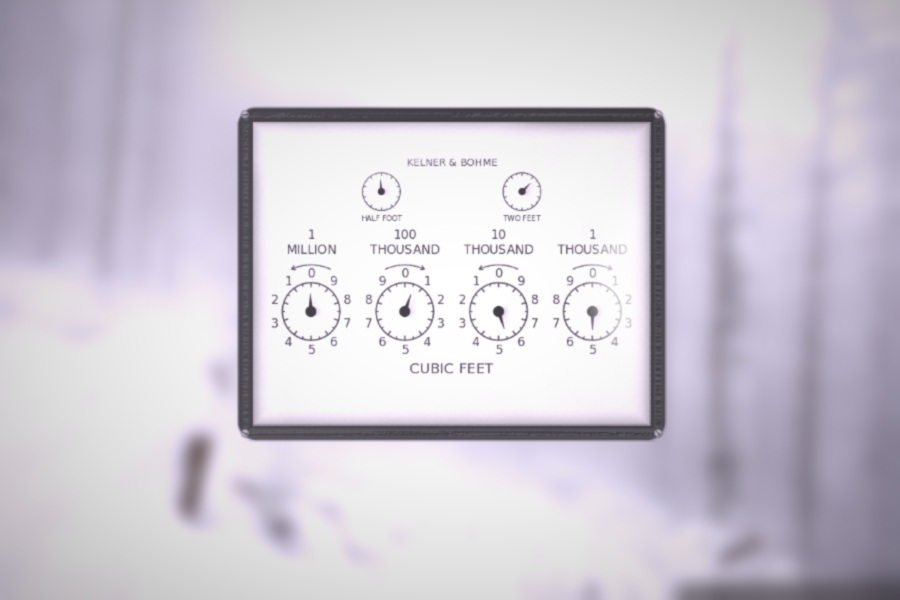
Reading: 5500 ft³
